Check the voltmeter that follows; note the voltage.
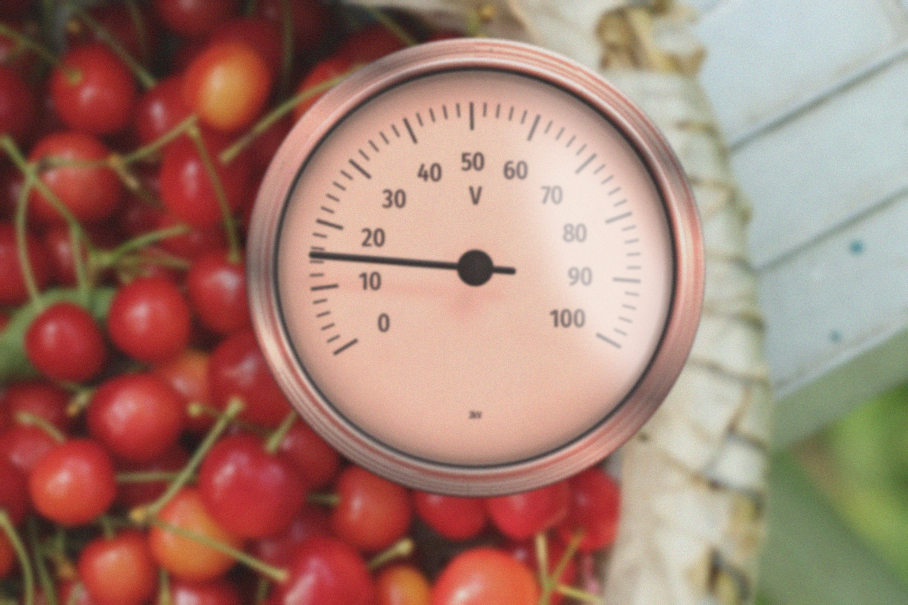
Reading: 15 V
